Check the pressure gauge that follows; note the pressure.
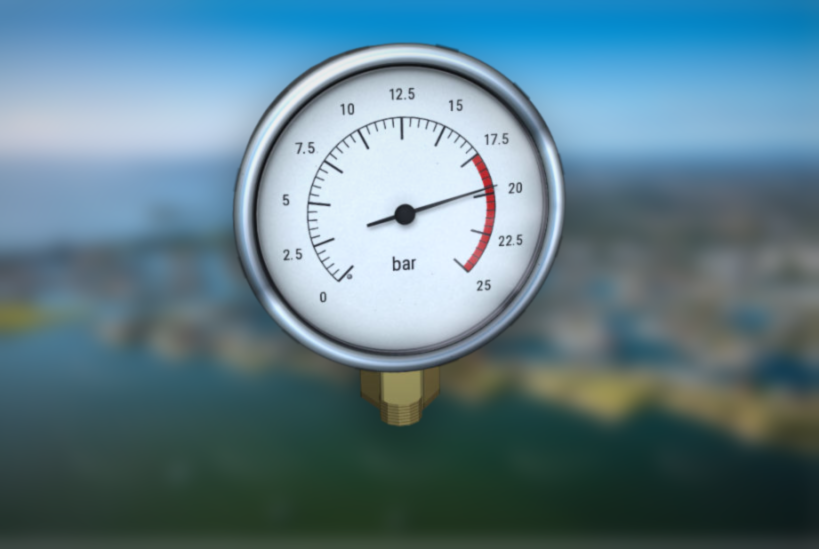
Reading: 19.5 bar
